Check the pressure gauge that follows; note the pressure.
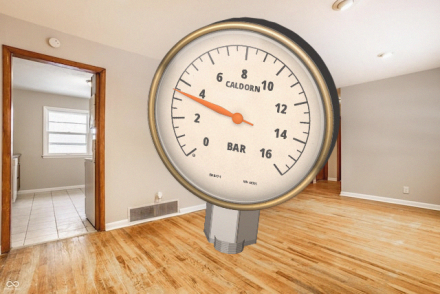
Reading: 3.5 bar
